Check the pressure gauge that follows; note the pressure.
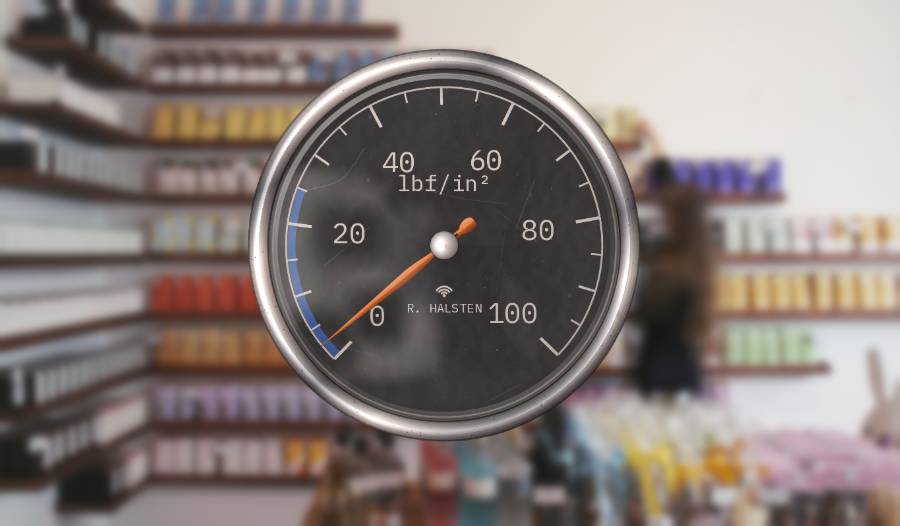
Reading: 2.5 psi
